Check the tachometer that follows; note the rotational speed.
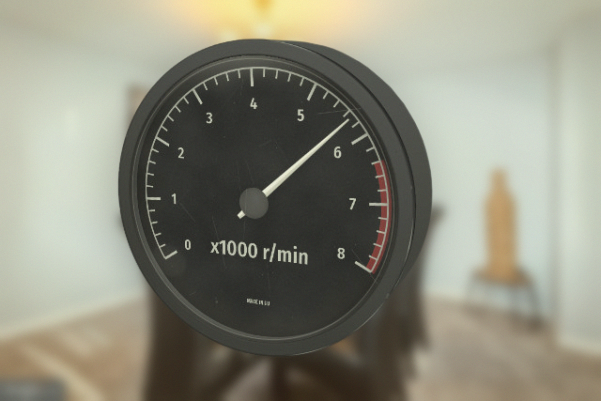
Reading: 5700 rpm
